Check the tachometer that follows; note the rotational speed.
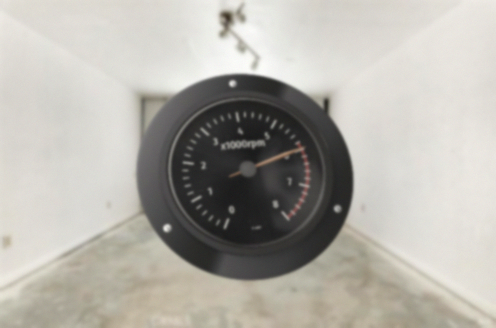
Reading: 6000 rpm
